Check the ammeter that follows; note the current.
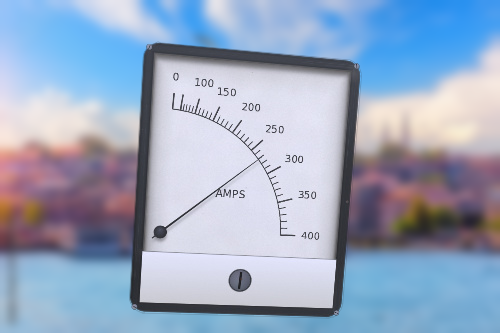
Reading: 270 A
